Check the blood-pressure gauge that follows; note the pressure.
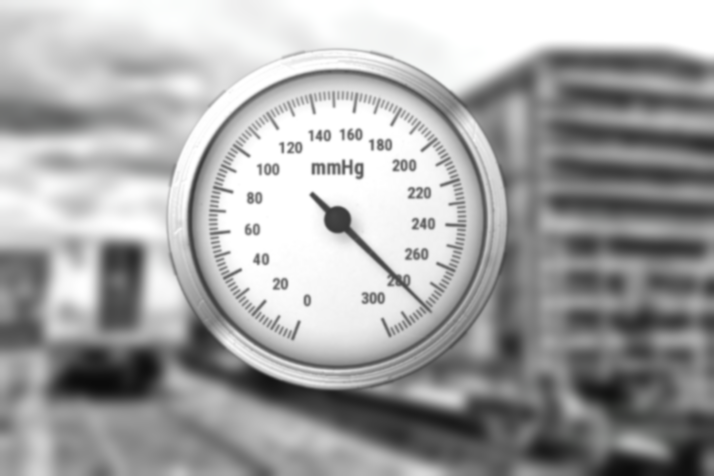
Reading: 280 mmHg
